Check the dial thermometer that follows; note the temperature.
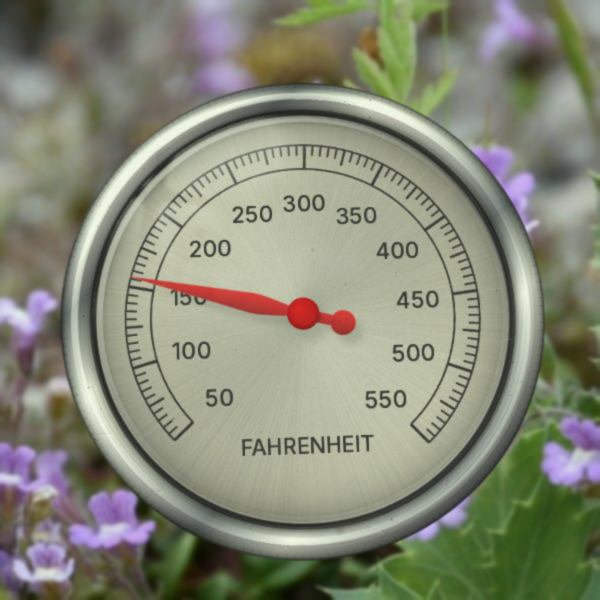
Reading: 155 °F
